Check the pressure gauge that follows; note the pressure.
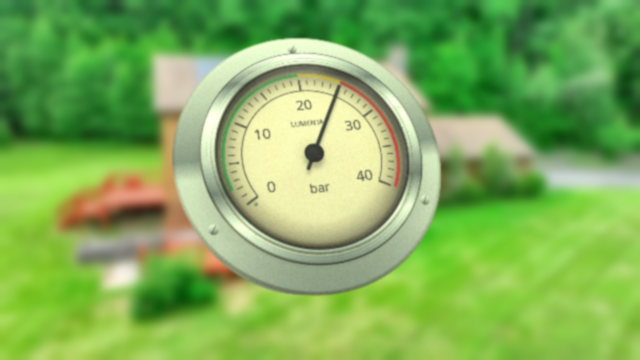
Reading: 25 bar
